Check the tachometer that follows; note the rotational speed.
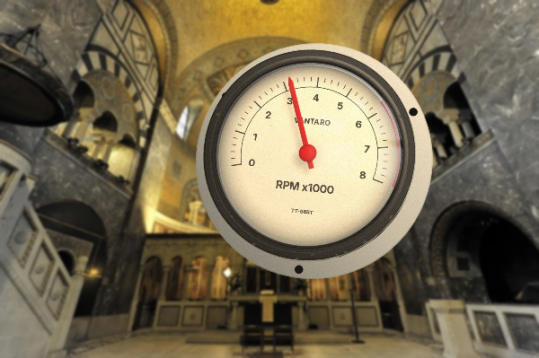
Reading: 3200 rpm
